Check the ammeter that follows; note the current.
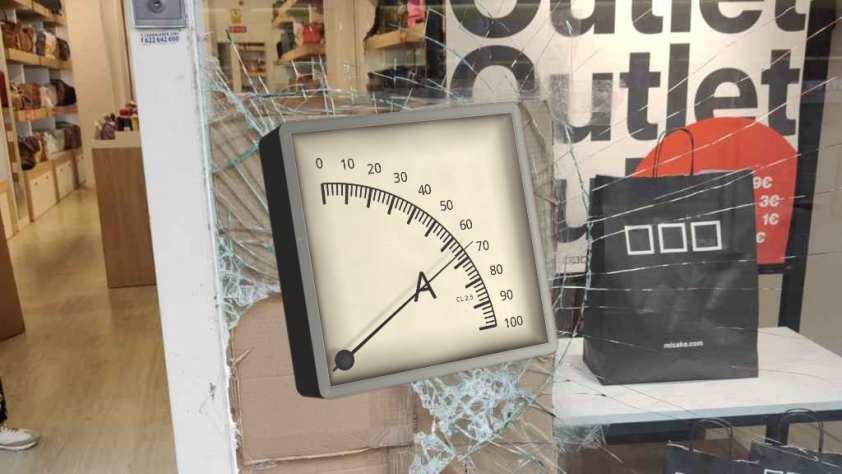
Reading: 66 A
